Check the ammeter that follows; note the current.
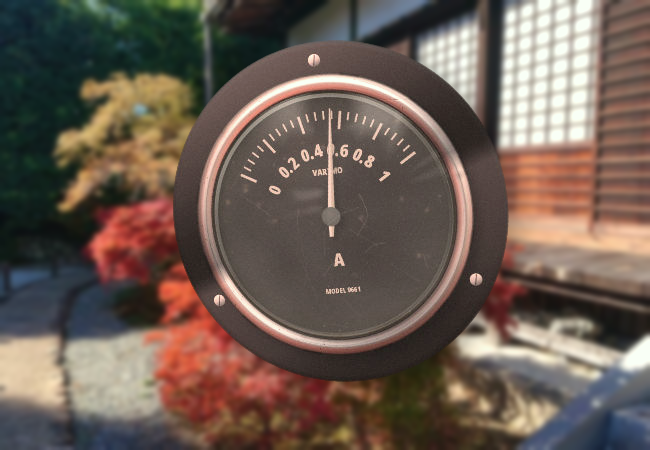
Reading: 0.56 A
